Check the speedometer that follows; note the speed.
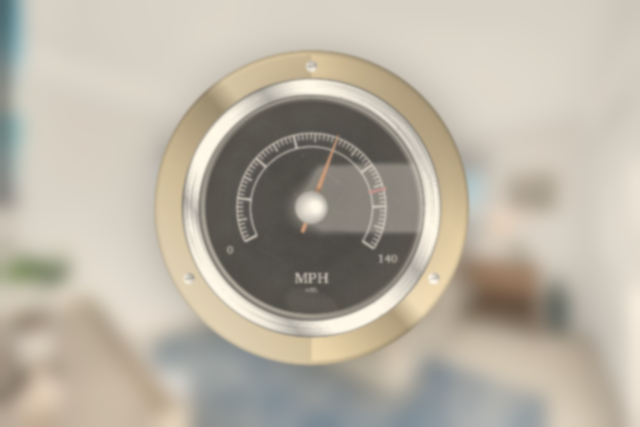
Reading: 80 mph
